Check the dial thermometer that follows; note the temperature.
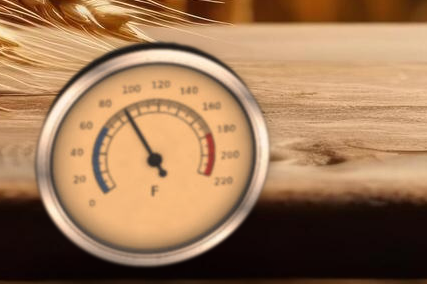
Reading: 90 °F
